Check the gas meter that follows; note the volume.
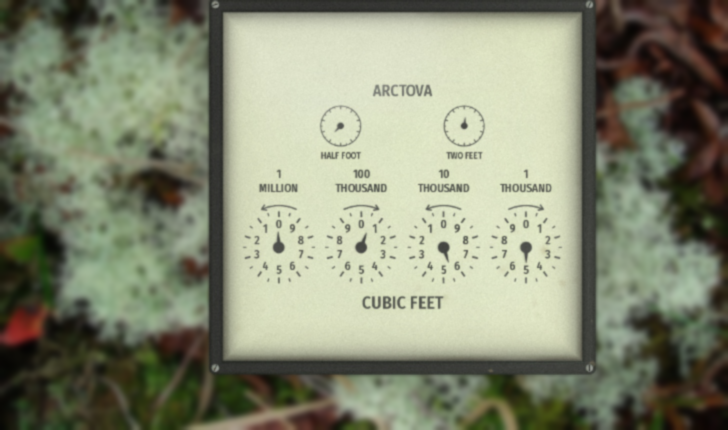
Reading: 5500 ft³
